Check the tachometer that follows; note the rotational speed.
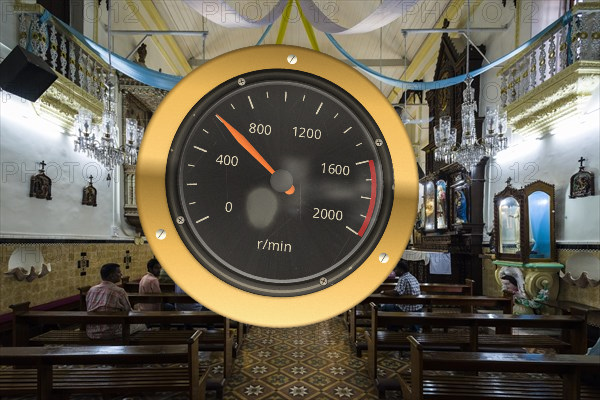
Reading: 600 rpm
